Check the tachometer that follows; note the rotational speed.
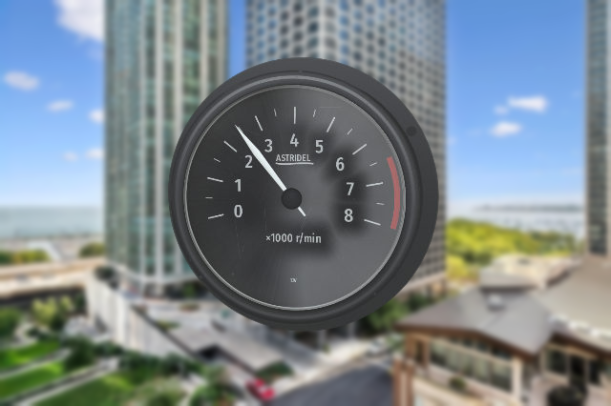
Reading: 2500 rpm
